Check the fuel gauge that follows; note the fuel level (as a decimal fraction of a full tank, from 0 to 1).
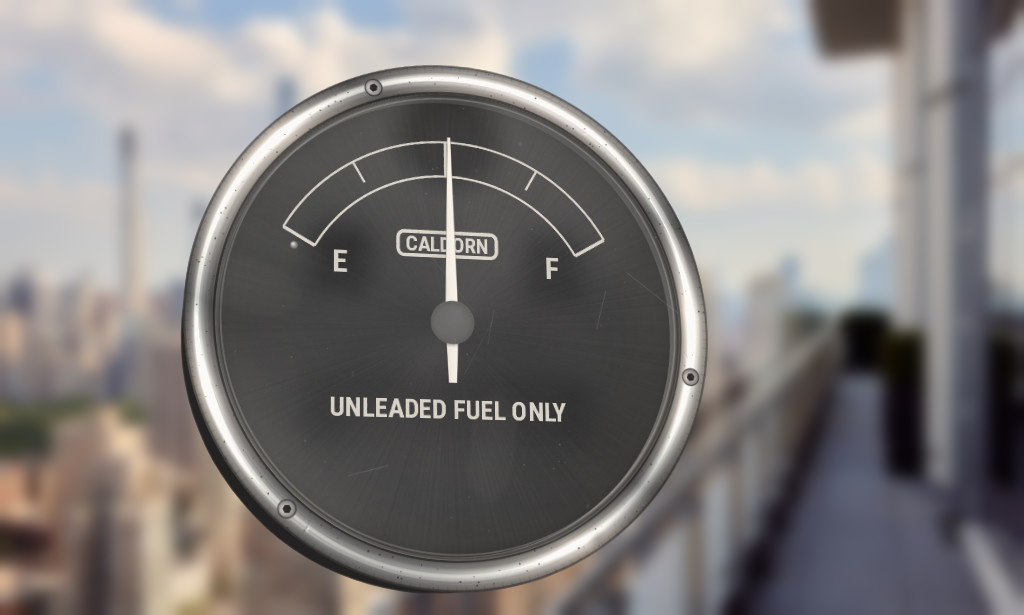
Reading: 0.5
